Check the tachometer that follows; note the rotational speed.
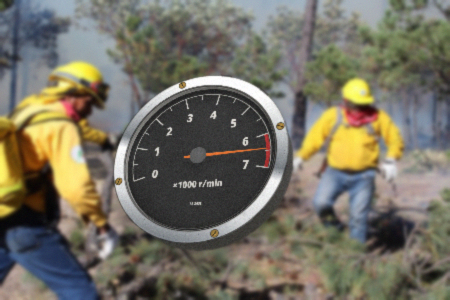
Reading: 6500 rpm
